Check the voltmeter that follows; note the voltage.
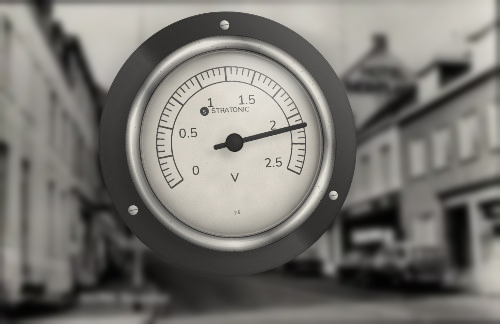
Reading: 2.1 V
